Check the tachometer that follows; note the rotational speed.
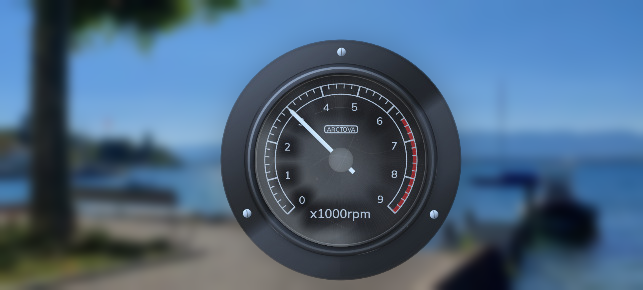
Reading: 3000 rpm
